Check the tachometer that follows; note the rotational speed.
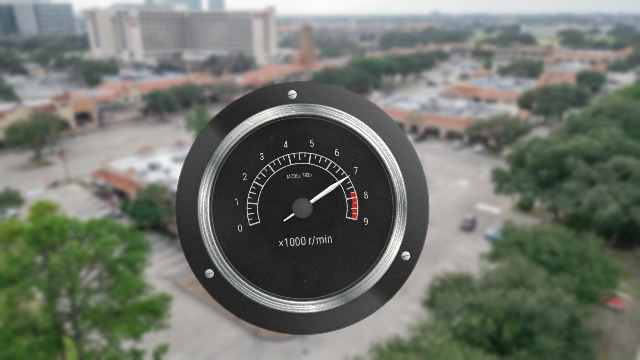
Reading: 7000 rpm
